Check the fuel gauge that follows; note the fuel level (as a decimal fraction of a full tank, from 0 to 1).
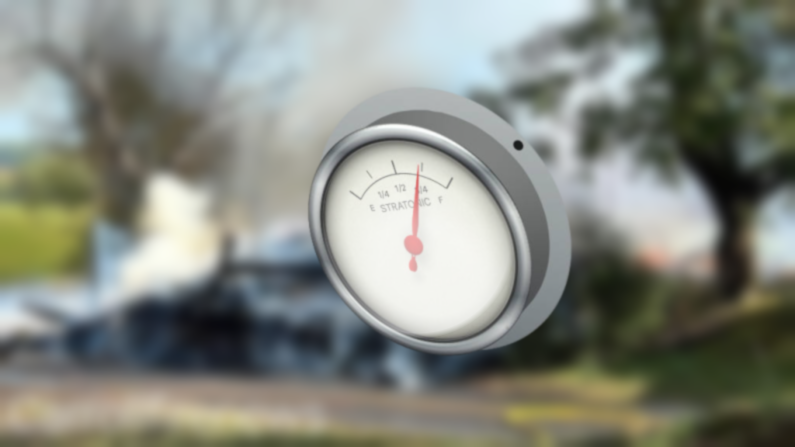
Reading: 0.75
